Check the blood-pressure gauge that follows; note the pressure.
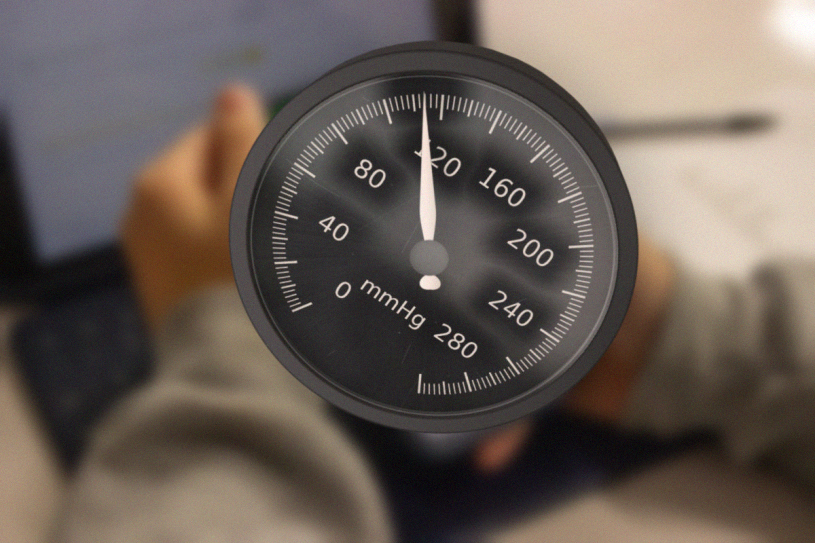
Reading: 114 mmHg
